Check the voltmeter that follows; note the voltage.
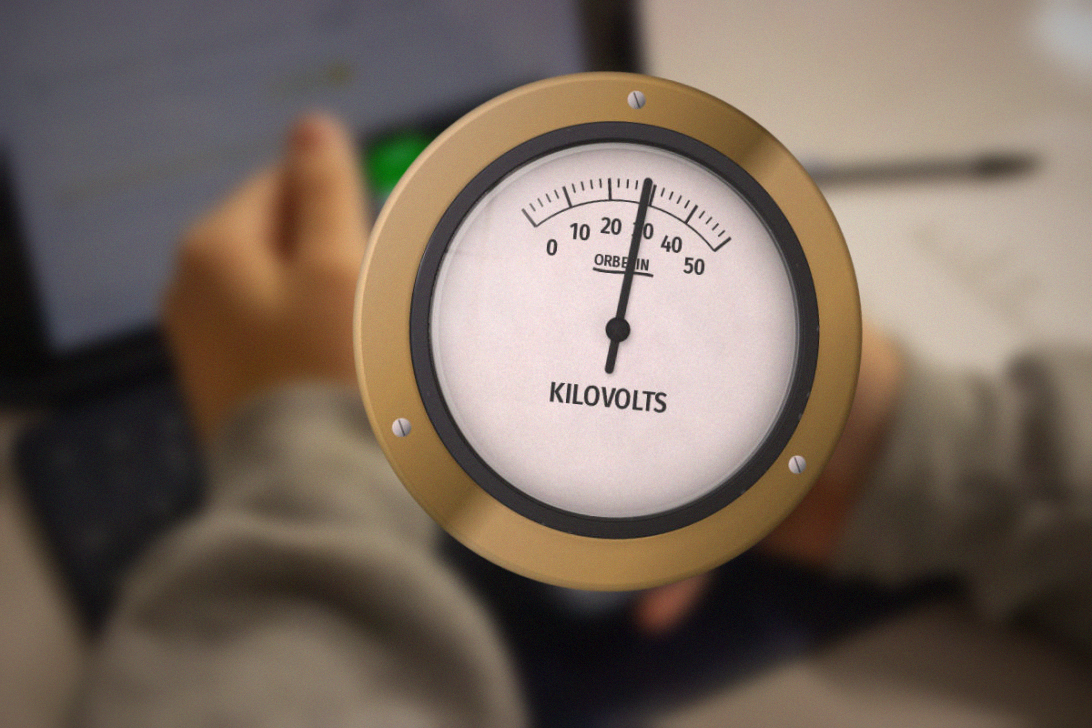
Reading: 28 kV
